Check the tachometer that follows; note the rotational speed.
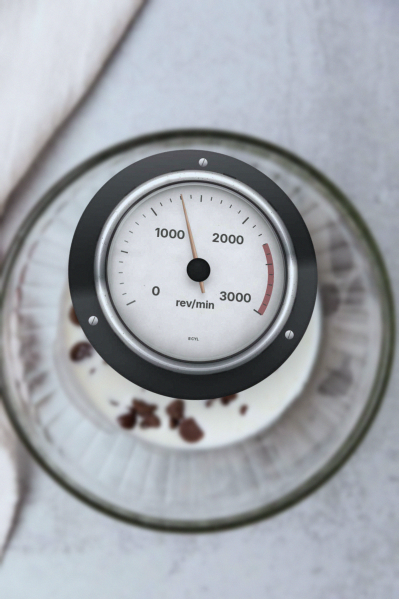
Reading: 1300 rpm
